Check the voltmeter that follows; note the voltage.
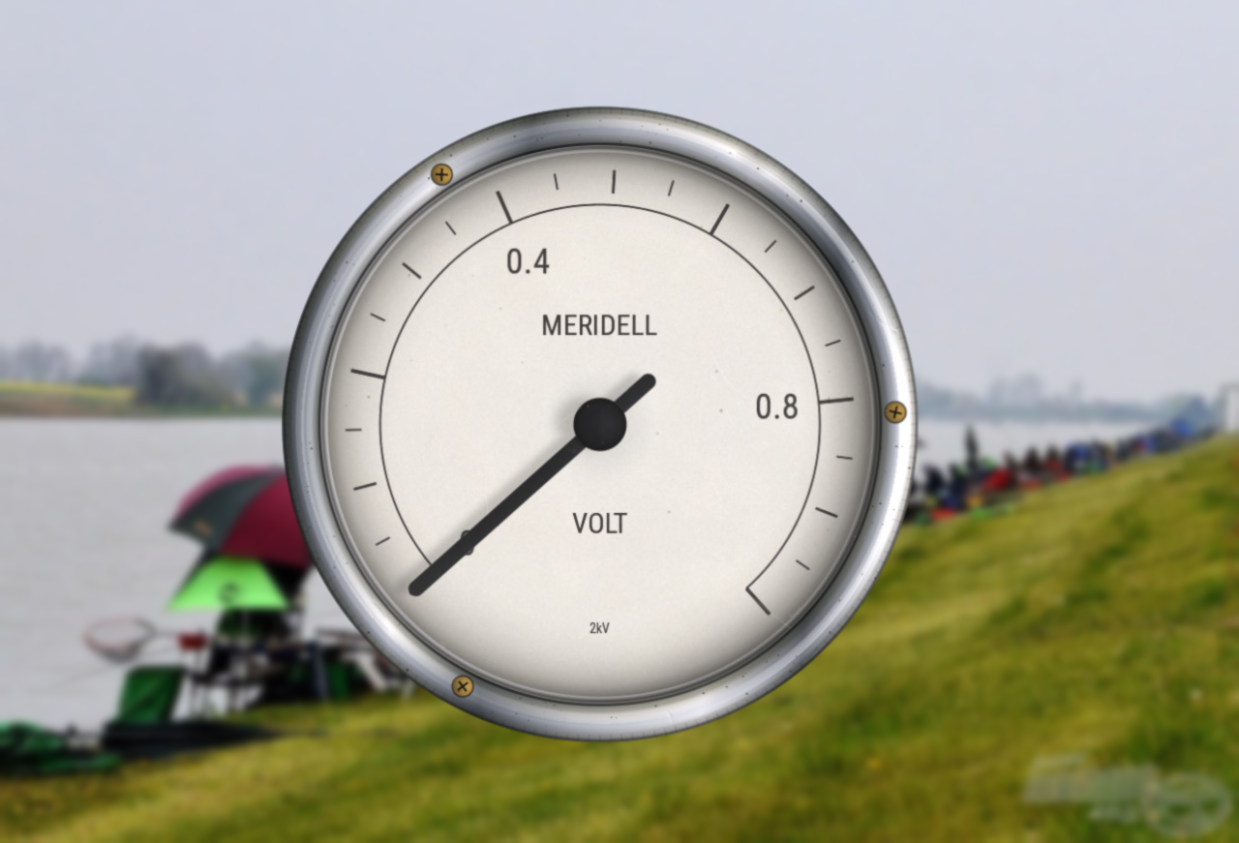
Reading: 0 V
